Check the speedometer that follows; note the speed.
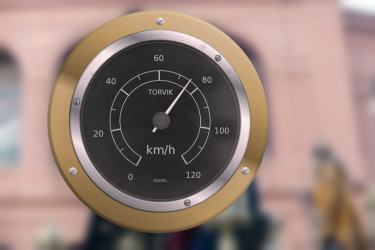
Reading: 75 km/h
